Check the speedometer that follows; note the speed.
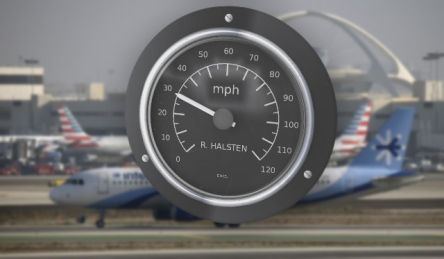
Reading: 30 mph
